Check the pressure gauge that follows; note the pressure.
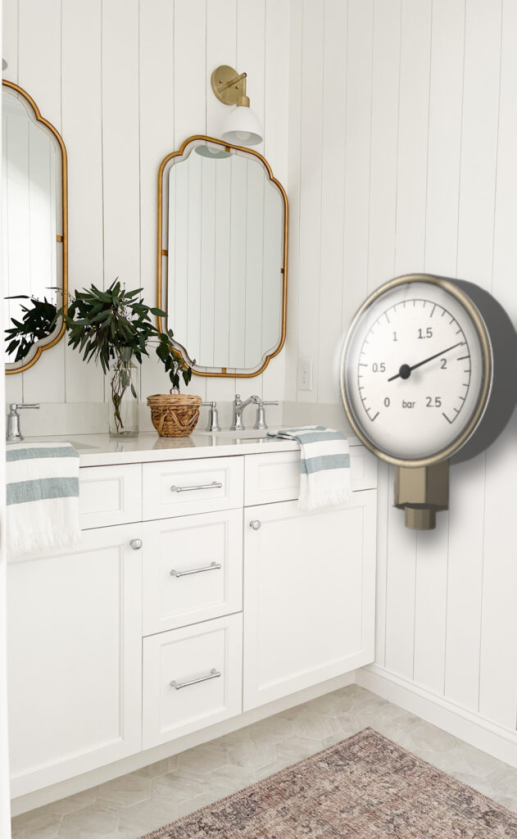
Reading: 1.9 bar
